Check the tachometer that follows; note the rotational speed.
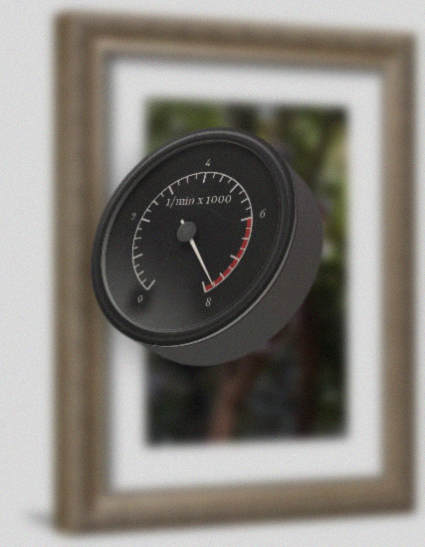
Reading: 7750 rpm
